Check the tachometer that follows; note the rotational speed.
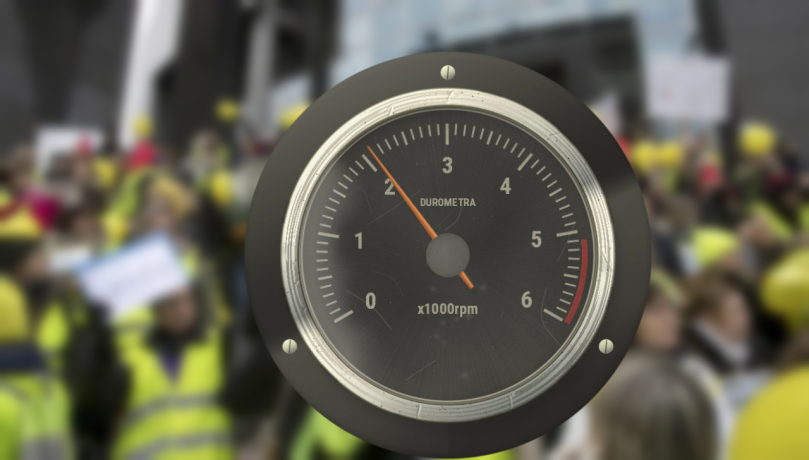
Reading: 2100 rpm
